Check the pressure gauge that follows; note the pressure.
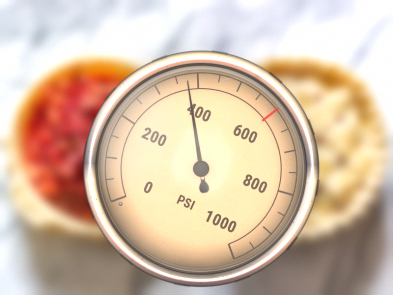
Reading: 375 psi
